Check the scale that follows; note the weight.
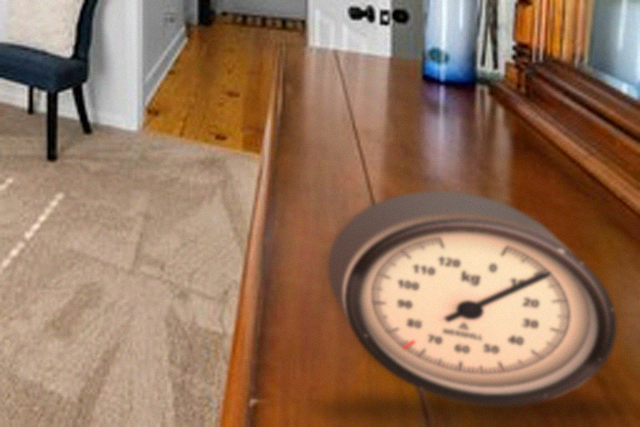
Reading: 10 kg
